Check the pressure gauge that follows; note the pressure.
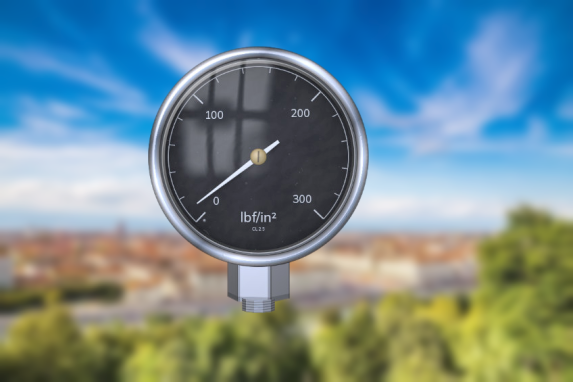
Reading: 10 psi
